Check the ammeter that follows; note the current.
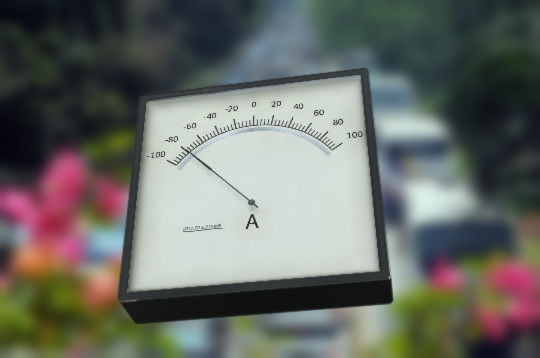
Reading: -80 A
